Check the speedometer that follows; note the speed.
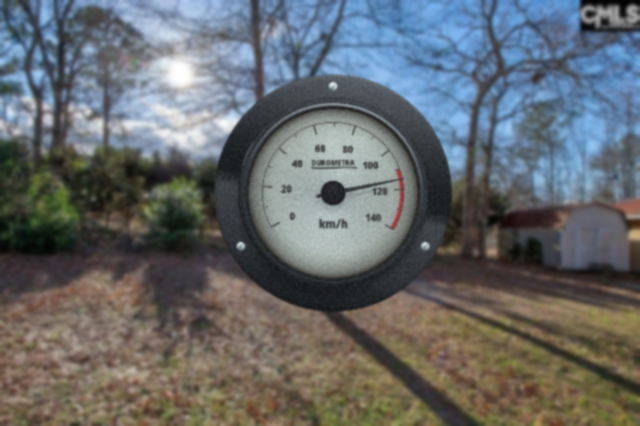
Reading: 115 km/h
